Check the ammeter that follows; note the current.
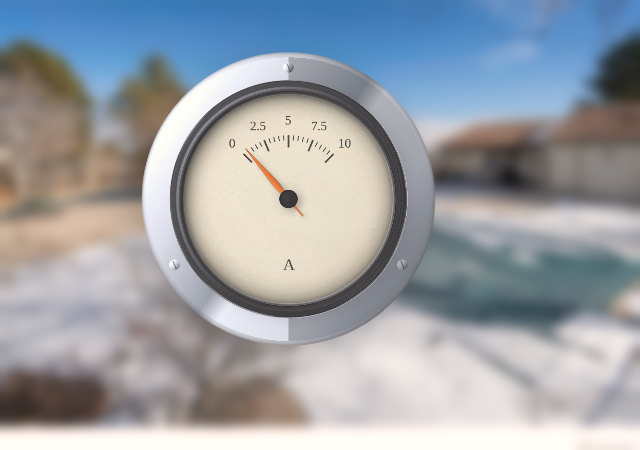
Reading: 0.5 A
